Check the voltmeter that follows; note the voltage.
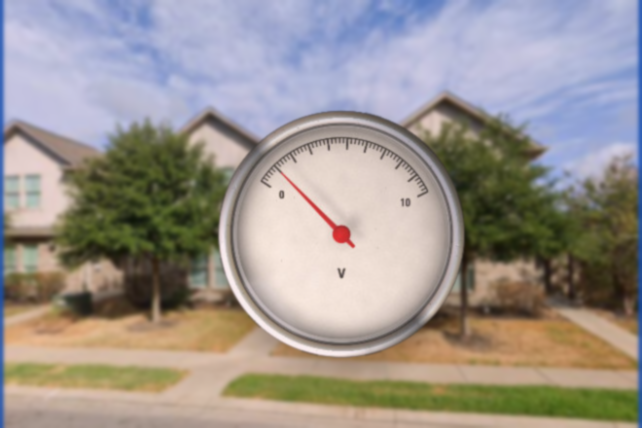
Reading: 1 V
